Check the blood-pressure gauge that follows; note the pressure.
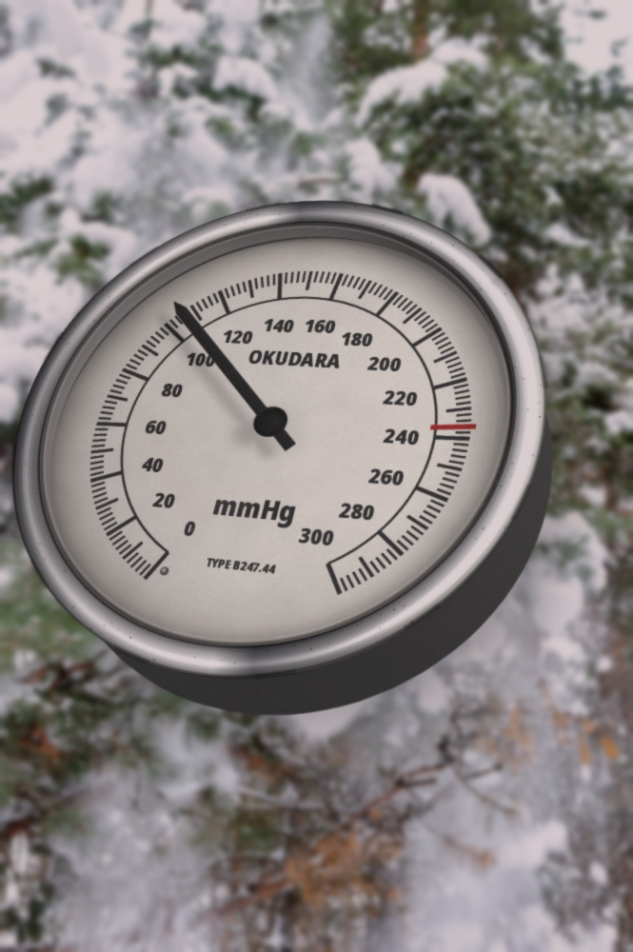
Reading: 106 mmHg
